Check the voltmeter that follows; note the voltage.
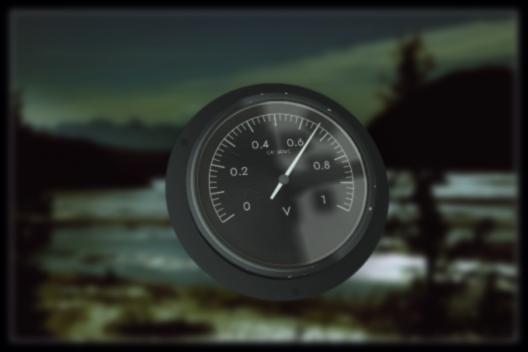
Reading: 0.66 V
